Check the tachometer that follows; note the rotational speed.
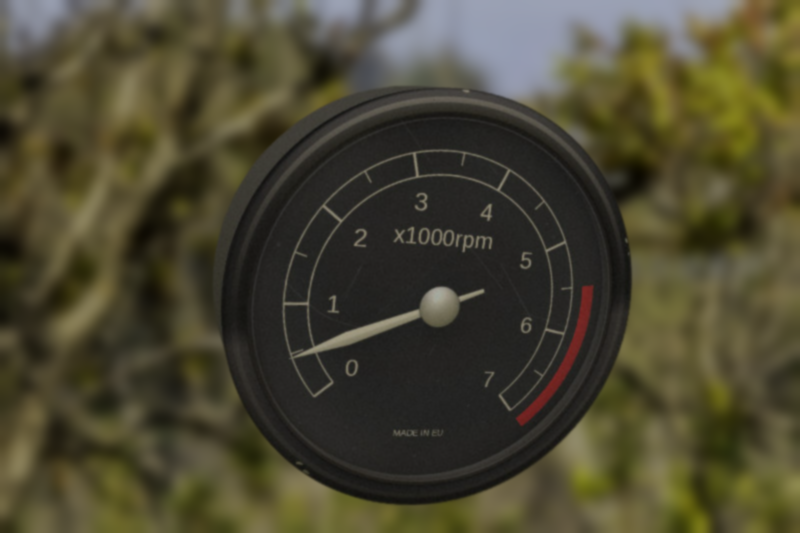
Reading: 500 rpm
